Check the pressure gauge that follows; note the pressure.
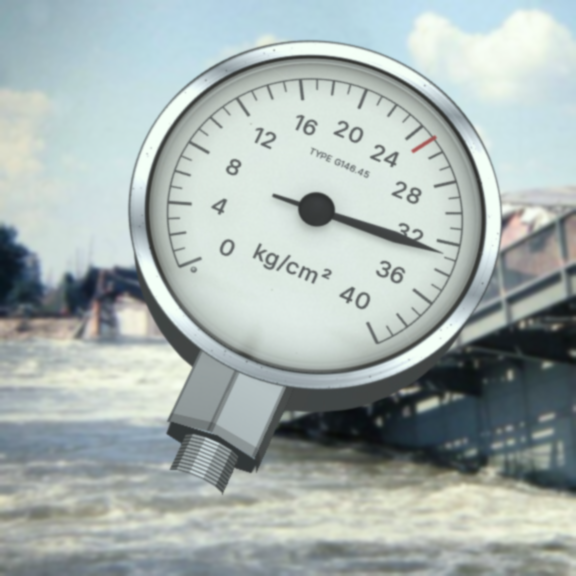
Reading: 33 kg/cm²
